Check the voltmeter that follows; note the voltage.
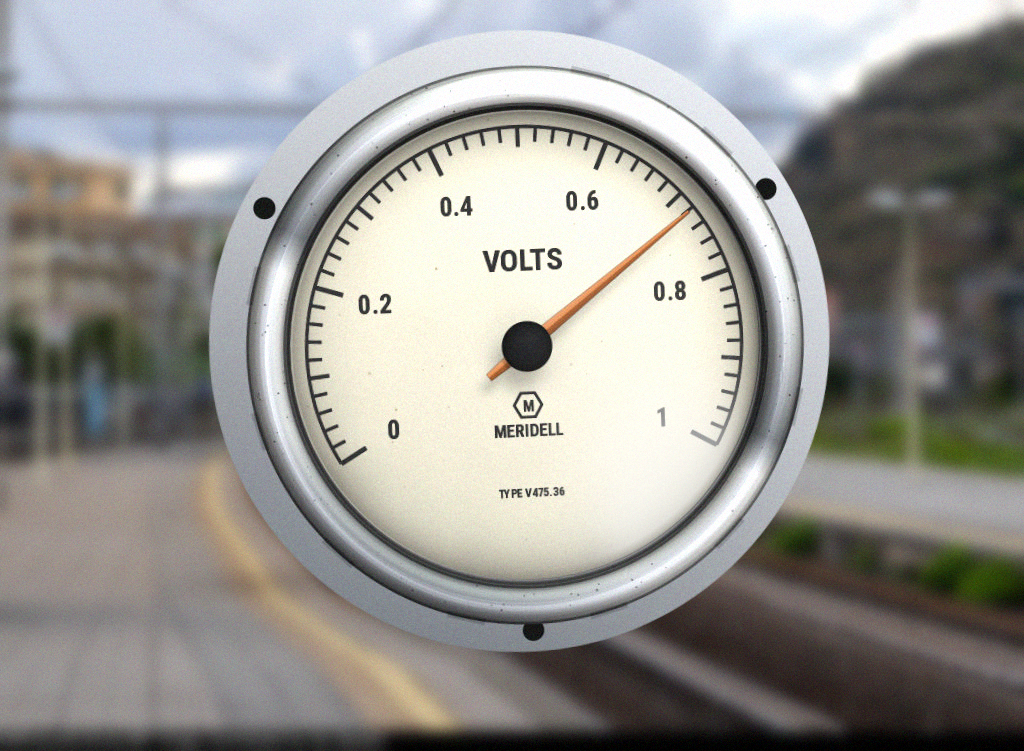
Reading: 0.72 V
